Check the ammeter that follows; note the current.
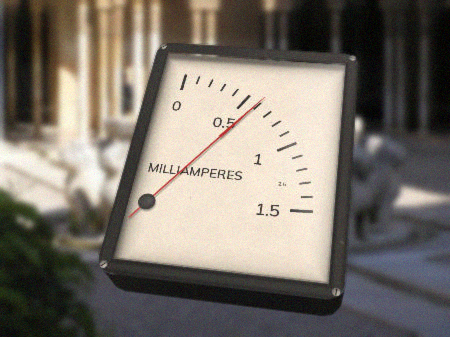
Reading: 0.6 mA
